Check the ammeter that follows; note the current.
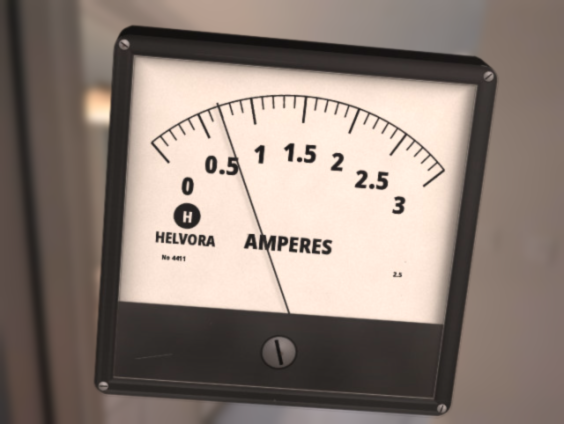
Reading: 0.7 A
